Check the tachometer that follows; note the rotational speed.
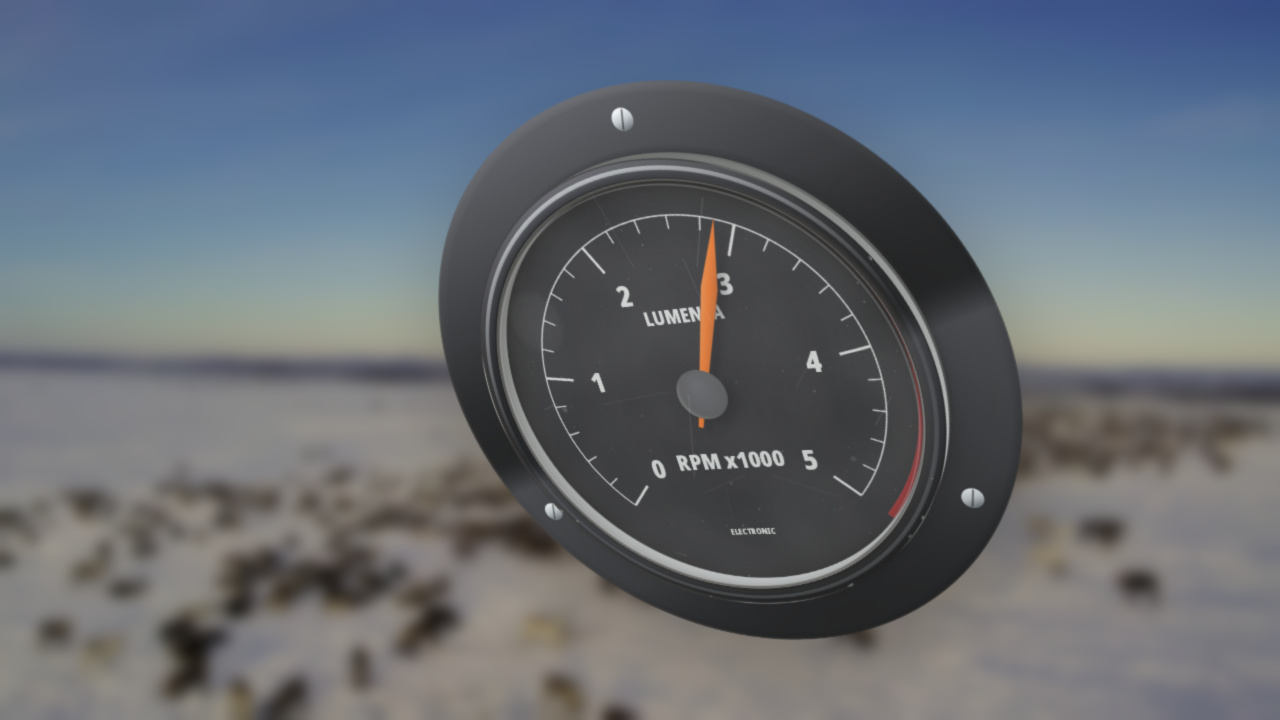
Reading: 2900 rpm
